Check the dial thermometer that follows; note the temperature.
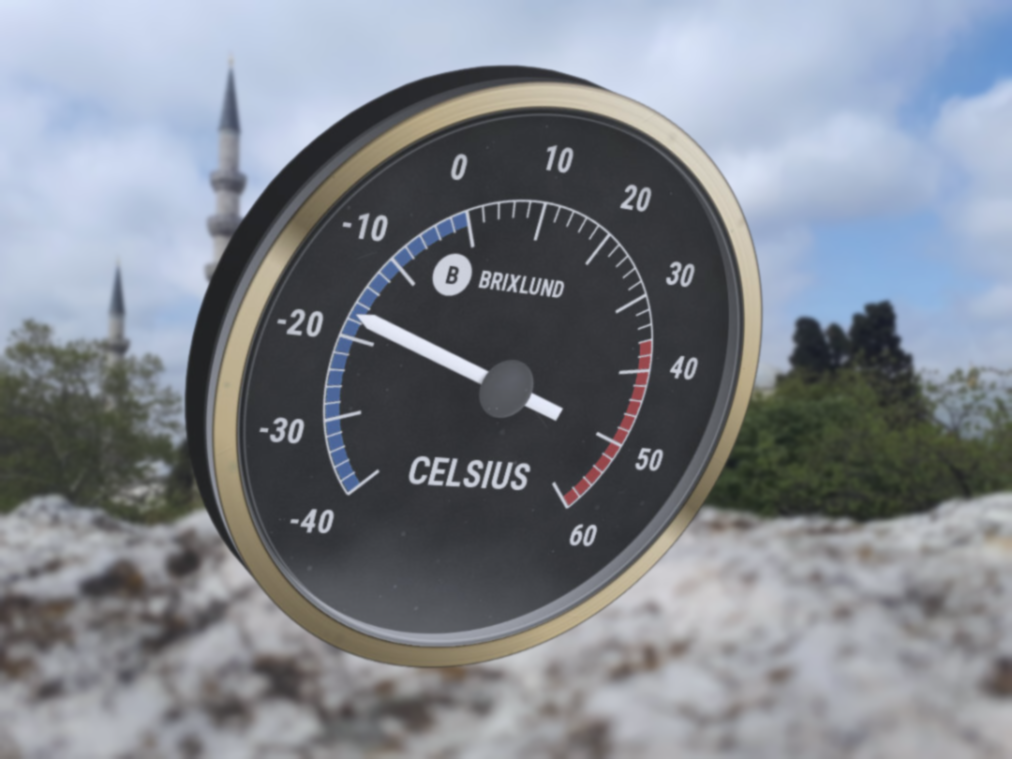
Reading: -17 °C
